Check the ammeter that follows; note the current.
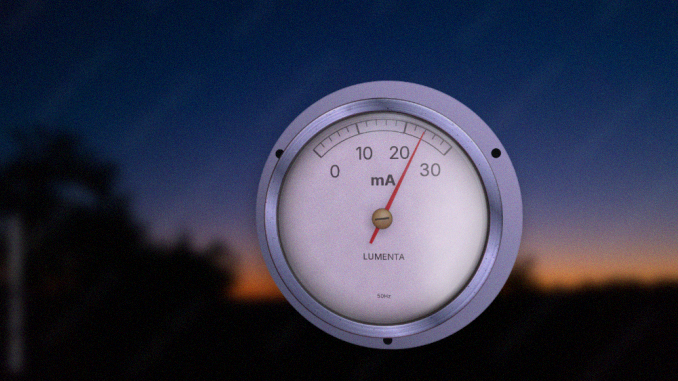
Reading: 24 mA
